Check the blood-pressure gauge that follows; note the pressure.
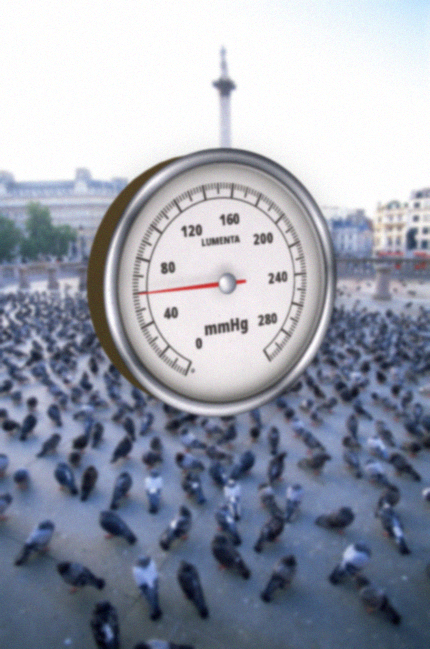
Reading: 60 mmHg
